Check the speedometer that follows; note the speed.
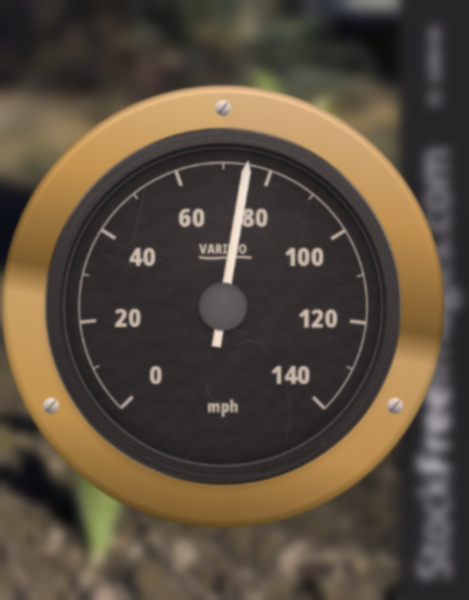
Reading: 75 mph
